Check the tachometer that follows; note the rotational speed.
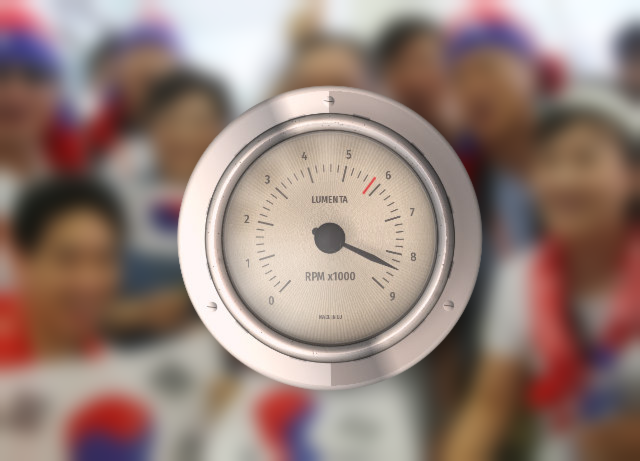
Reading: 8400 rpm
